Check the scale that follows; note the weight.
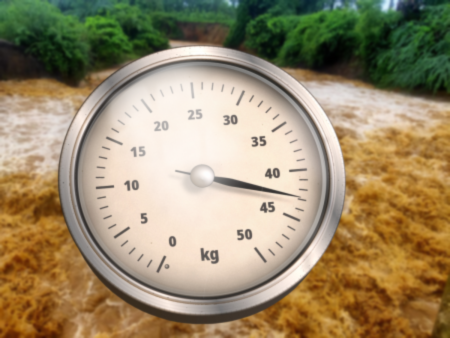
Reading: 43 kg
